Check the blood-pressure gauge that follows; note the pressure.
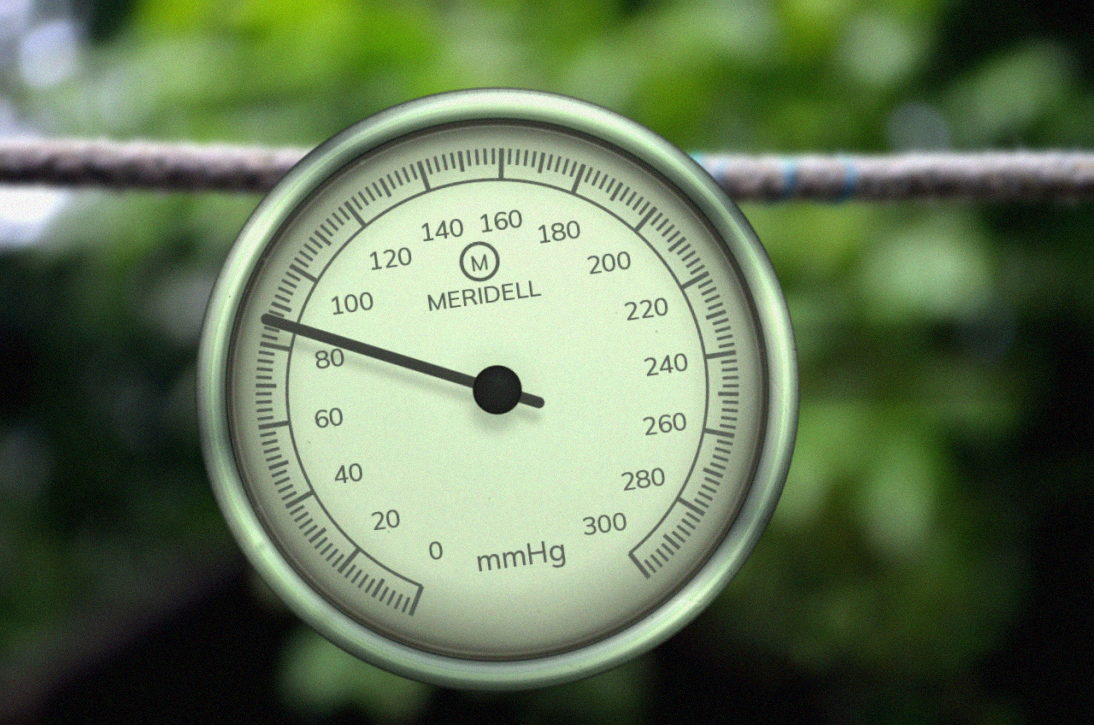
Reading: 86 mmHg
